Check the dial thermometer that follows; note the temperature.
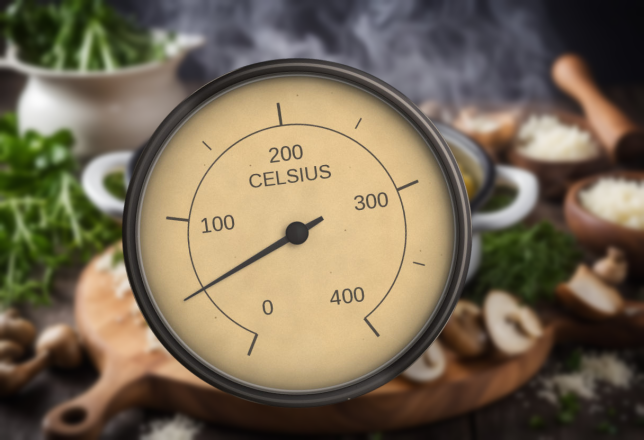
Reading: 50 °C
